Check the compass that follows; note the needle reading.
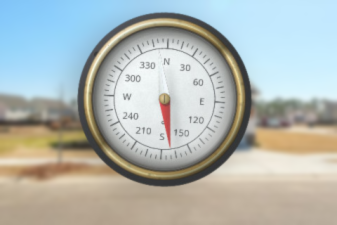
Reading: 170 °
